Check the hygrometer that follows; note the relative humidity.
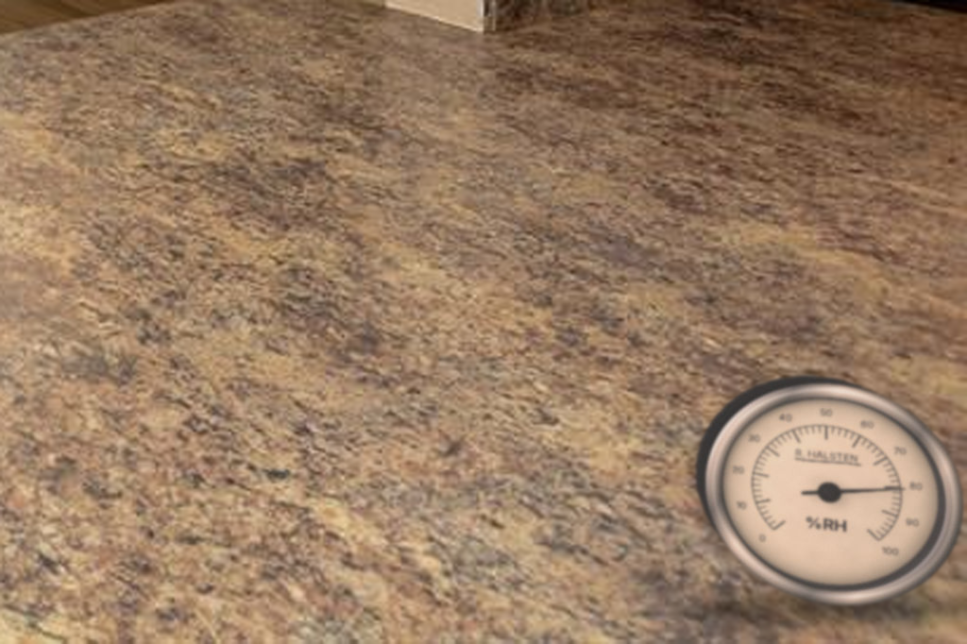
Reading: 80 %
